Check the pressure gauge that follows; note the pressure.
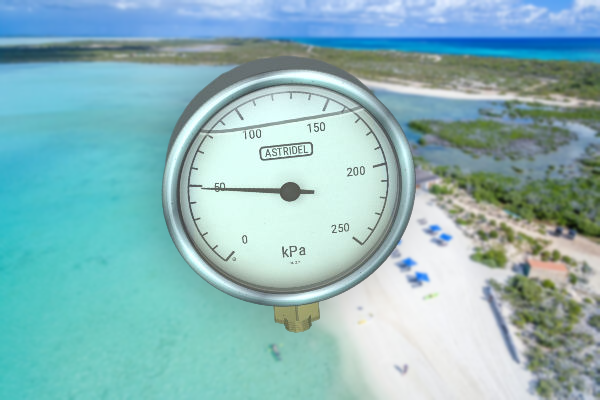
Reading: 50 kPa
